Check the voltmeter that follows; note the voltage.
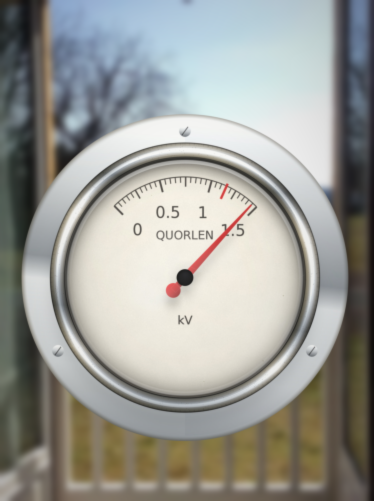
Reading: 1.45 kV
